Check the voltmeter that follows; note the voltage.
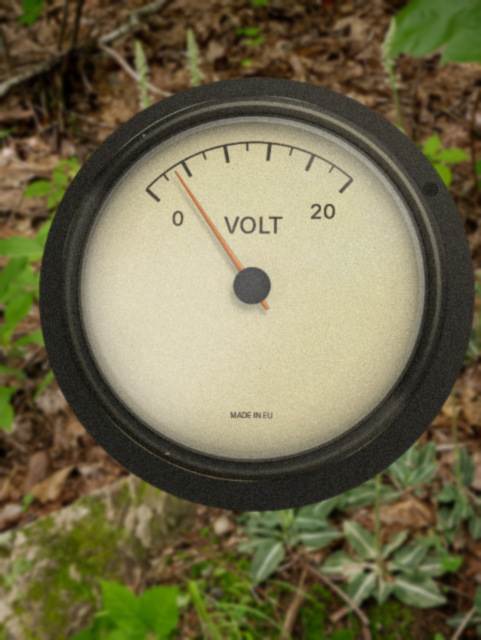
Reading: 3 V
